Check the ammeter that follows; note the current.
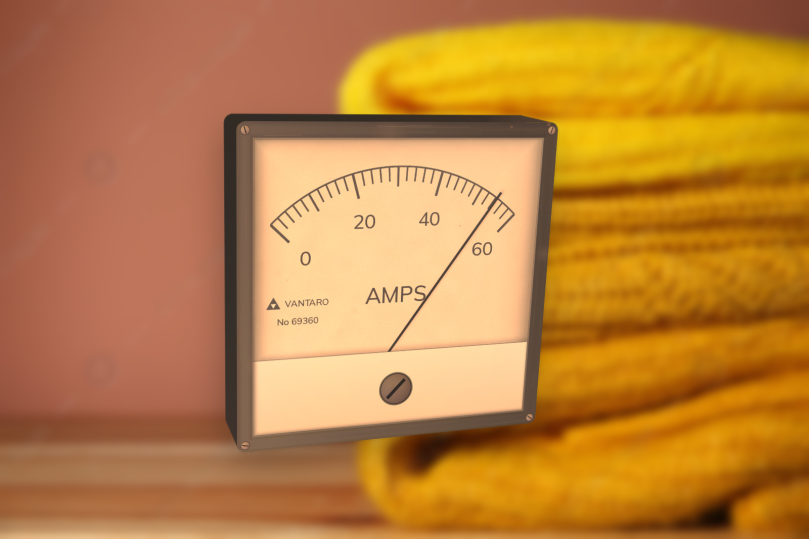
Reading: 54 A
